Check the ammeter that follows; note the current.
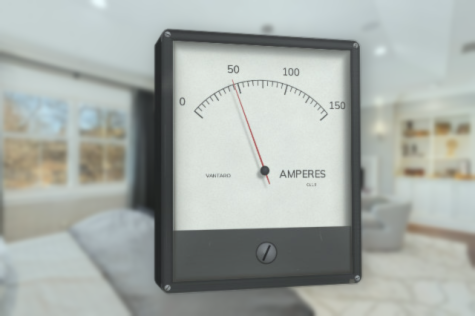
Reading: 45 A
